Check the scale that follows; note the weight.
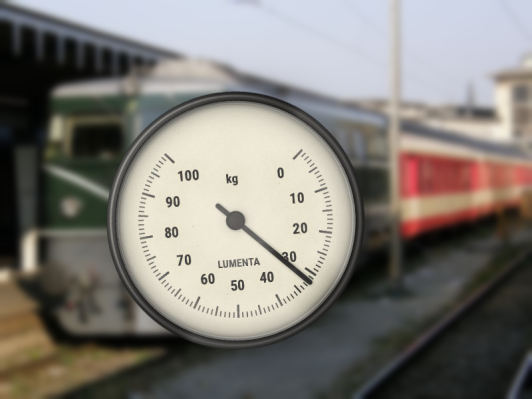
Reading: 32 kg
